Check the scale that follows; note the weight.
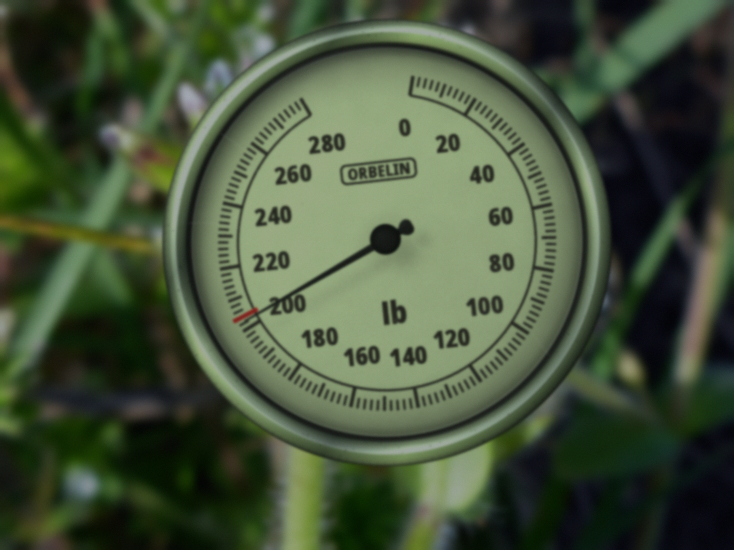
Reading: 202 lb
